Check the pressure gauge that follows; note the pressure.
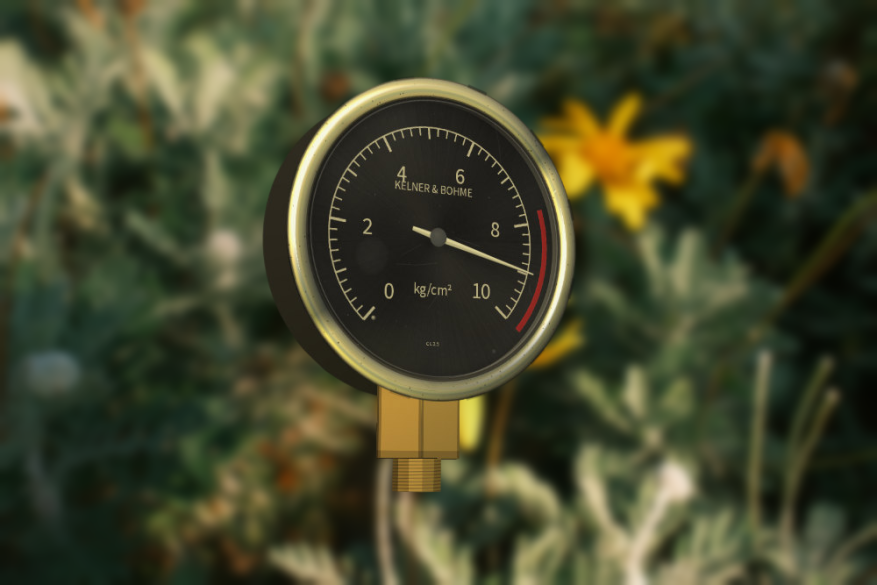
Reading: 9 kg/cm²
